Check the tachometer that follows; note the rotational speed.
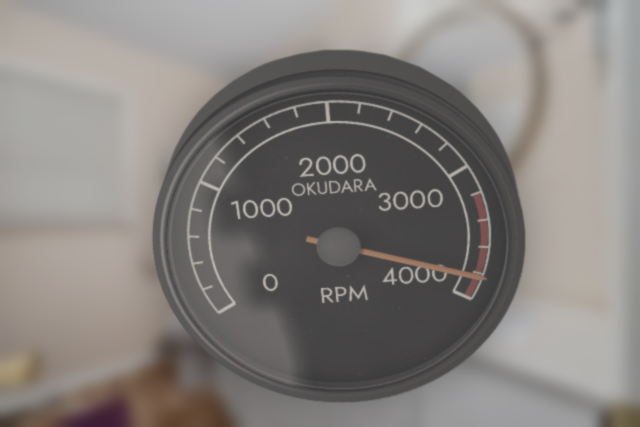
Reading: 3800 rpm
